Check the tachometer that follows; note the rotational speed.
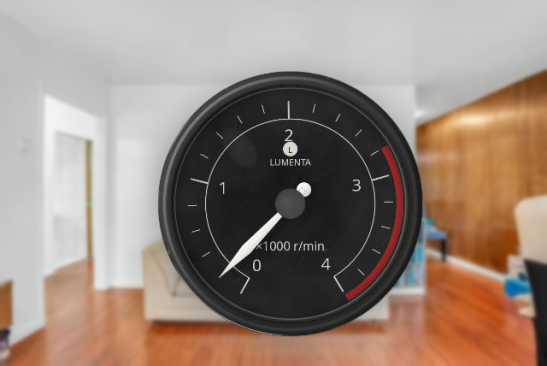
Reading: 200 rpm
